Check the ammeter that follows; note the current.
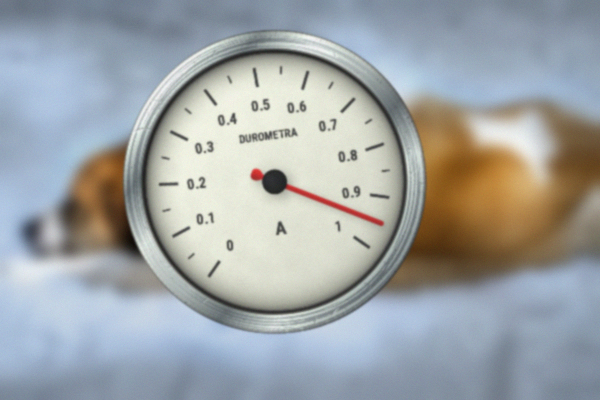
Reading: 0.95 A
